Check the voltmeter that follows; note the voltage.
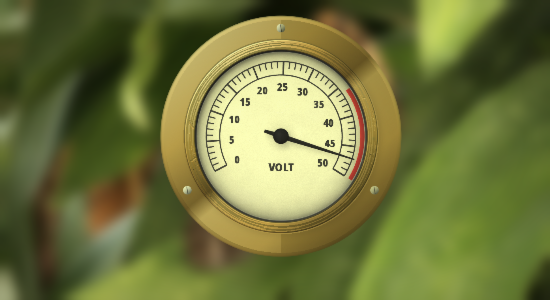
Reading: 47 V
